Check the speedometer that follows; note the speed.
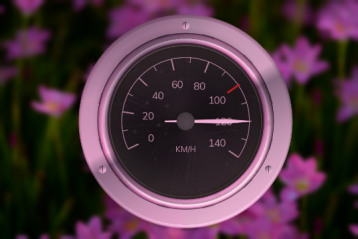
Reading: 120 km/h
